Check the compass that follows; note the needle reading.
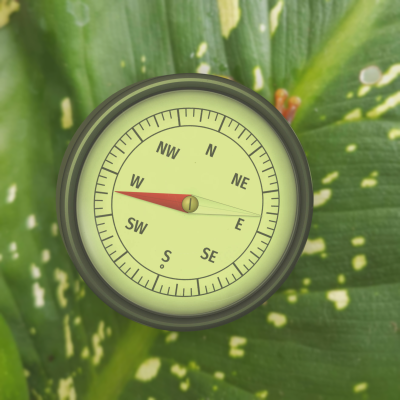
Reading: 257.5 °
